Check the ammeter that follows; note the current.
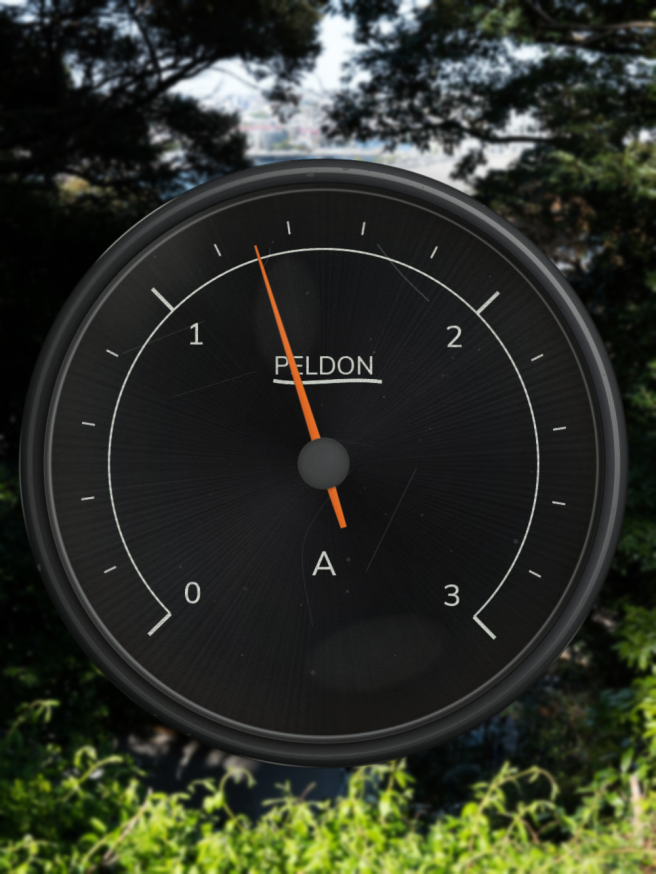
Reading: 1.3 A
